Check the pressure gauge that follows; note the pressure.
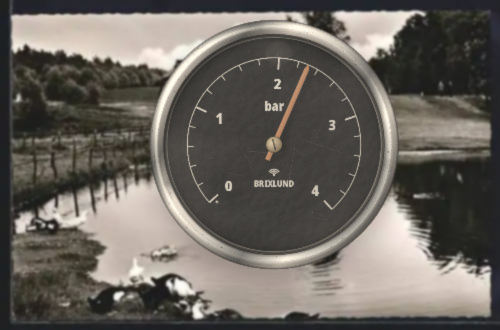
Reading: 2.3 bar
